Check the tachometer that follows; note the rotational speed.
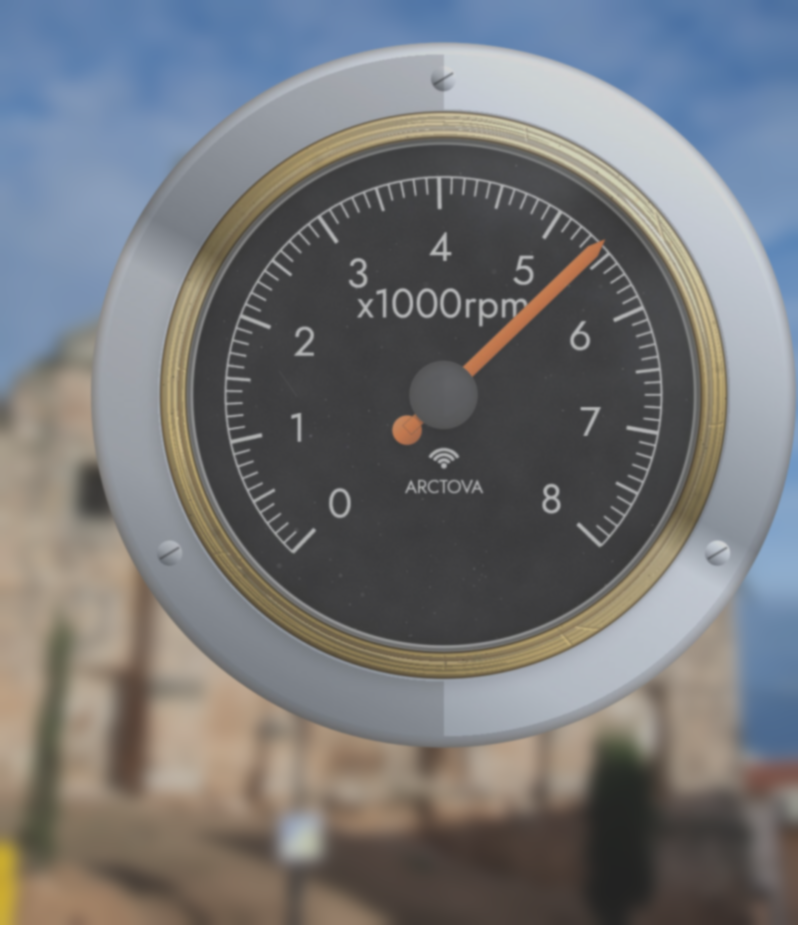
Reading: 5400 rpm
